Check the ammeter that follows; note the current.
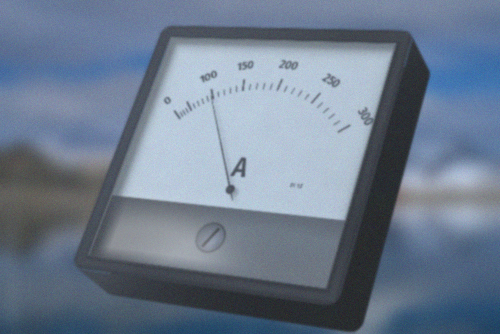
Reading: 100 A
